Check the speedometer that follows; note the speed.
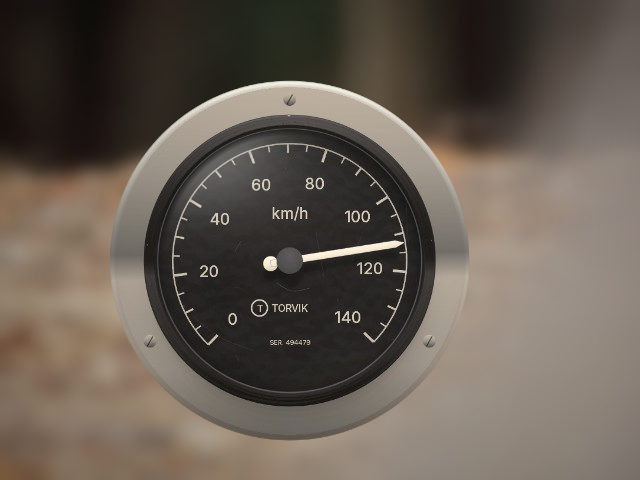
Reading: 112.5 km/h
